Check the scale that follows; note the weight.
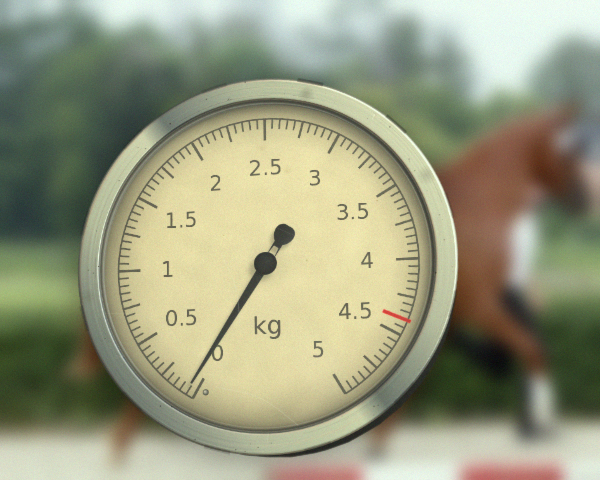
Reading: 0.05 kg
